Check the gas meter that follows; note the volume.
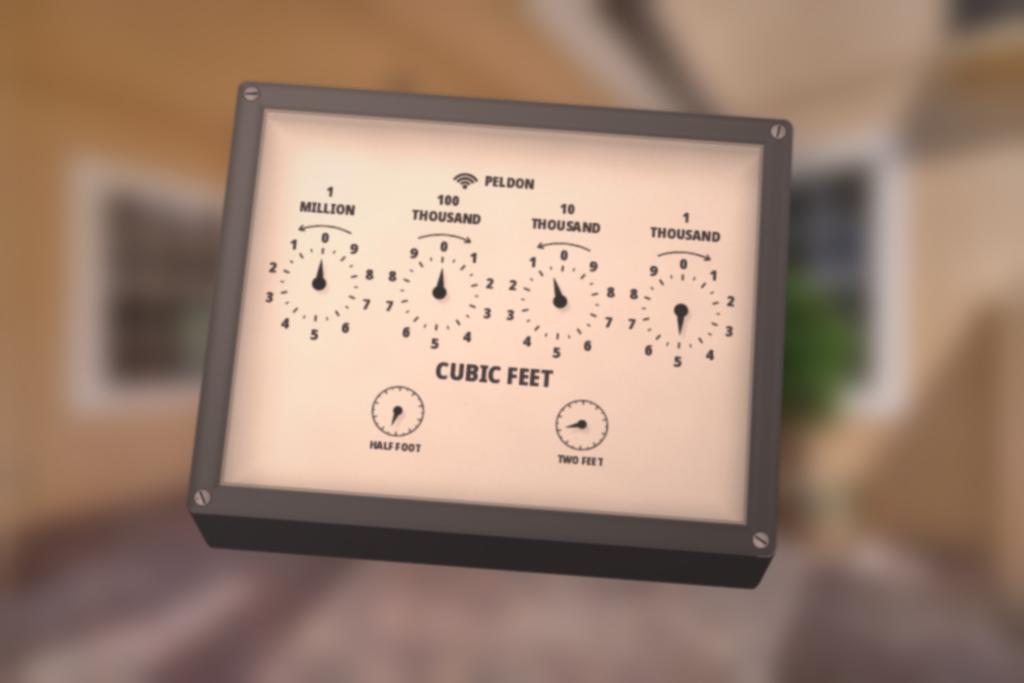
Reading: 500 ft³
